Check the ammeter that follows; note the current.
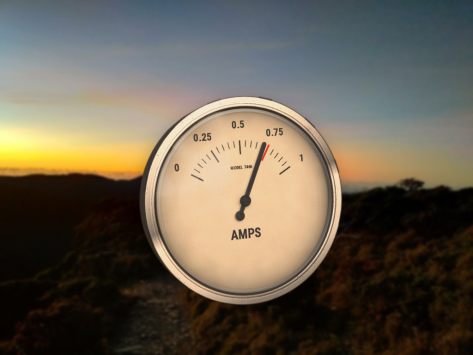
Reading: 0.7 A
